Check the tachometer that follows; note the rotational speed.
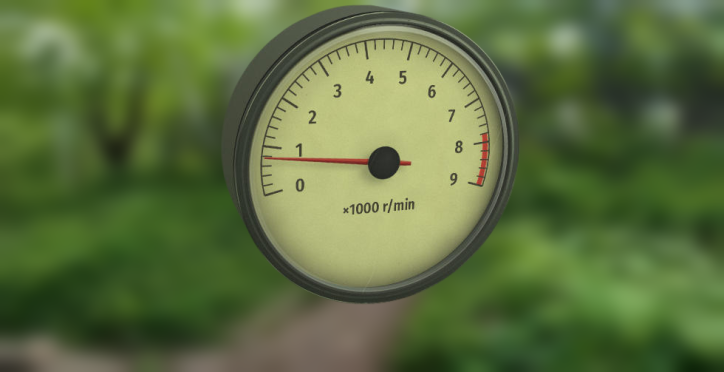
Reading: 800 rpm
